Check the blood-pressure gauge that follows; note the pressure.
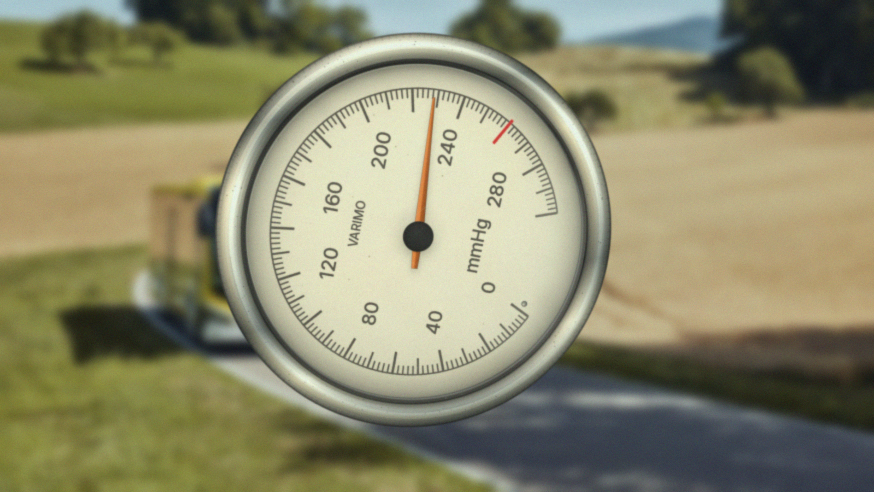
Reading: 228 mmHg
